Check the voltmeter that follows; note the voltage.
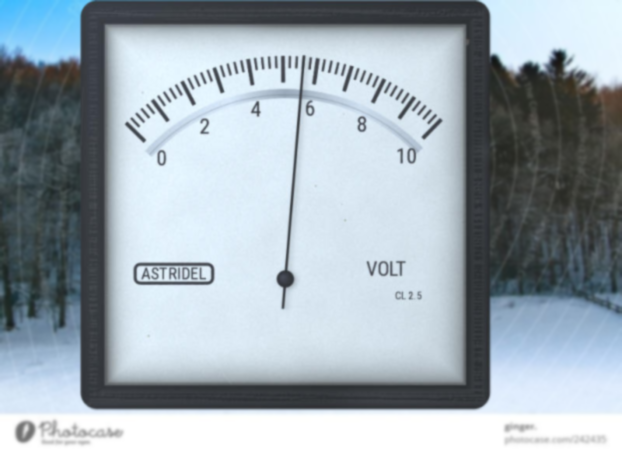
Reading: 5.6 V
